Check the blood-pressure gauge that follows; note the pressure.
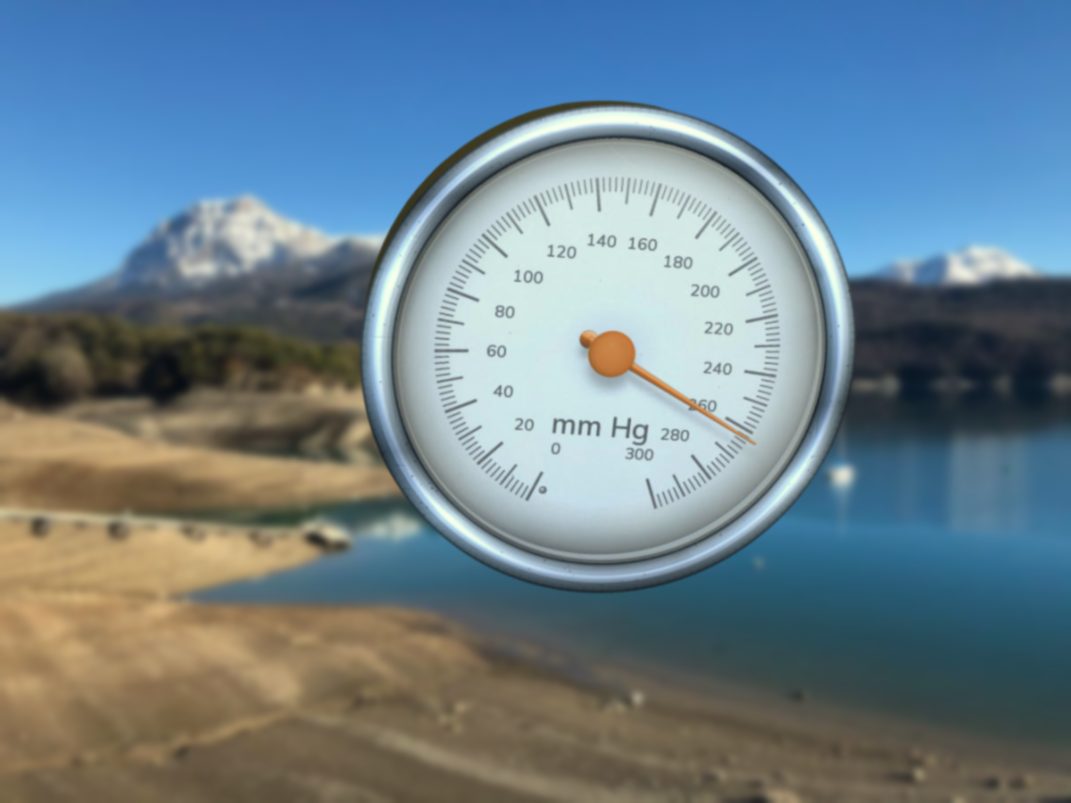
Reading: 262 mmHg
